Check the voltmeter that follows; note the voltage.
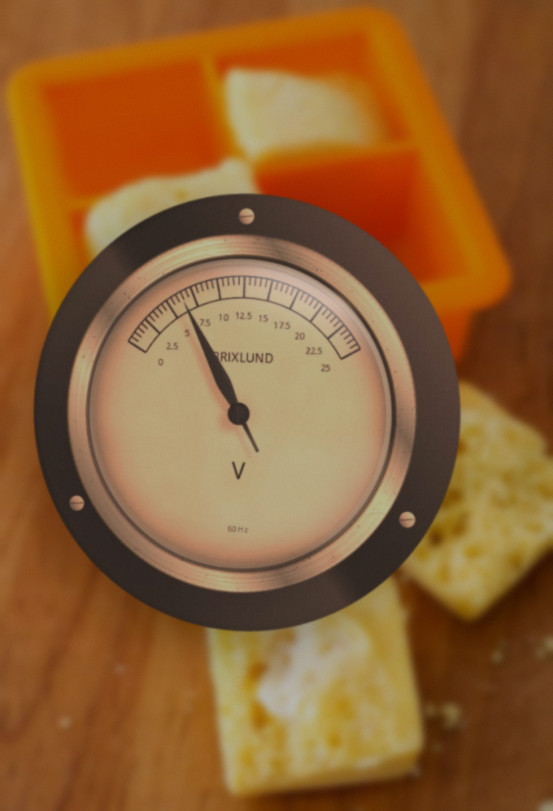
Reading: 6.5 V
